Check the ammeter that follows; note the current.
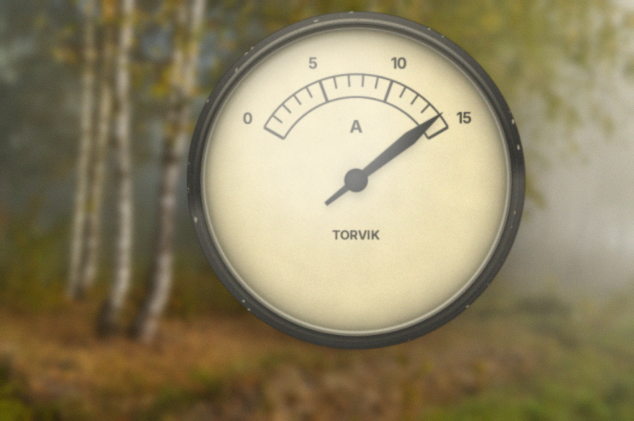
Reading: 14 A
